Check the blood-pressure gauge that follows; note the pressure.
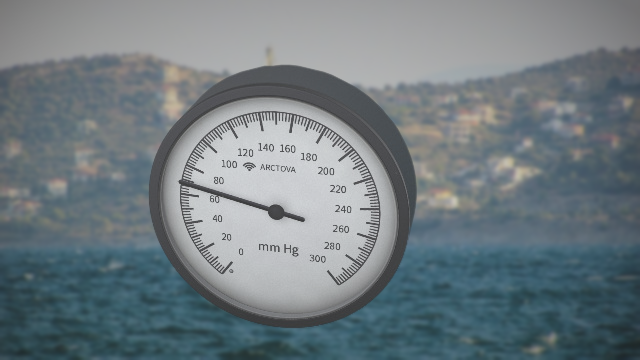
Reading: 70 mmHg
